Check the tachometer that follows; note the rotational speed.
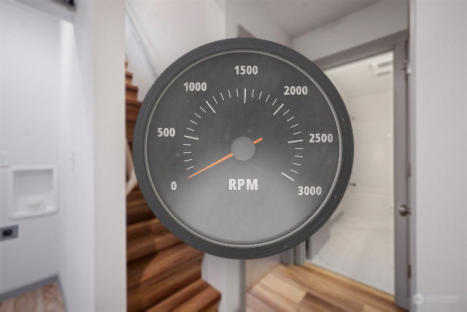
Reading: 0 rpm
